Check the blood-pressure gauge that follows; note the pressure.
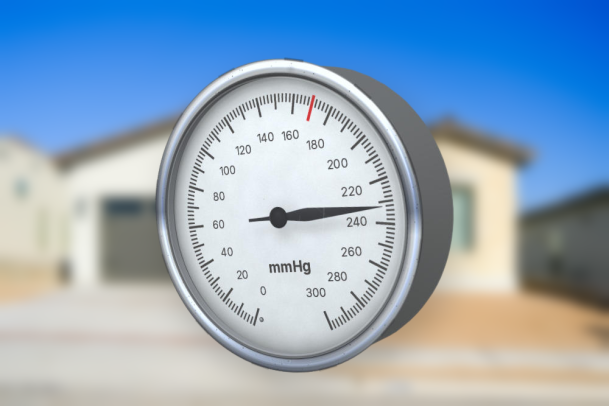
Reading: 232 mmHg
